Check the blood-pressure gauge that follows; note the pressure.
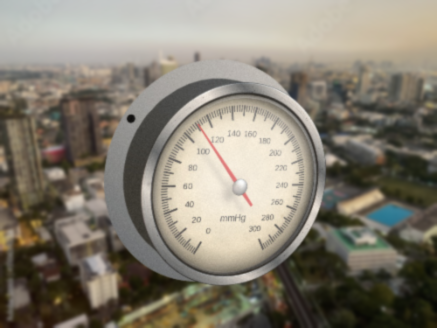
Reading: 110 mmHg
